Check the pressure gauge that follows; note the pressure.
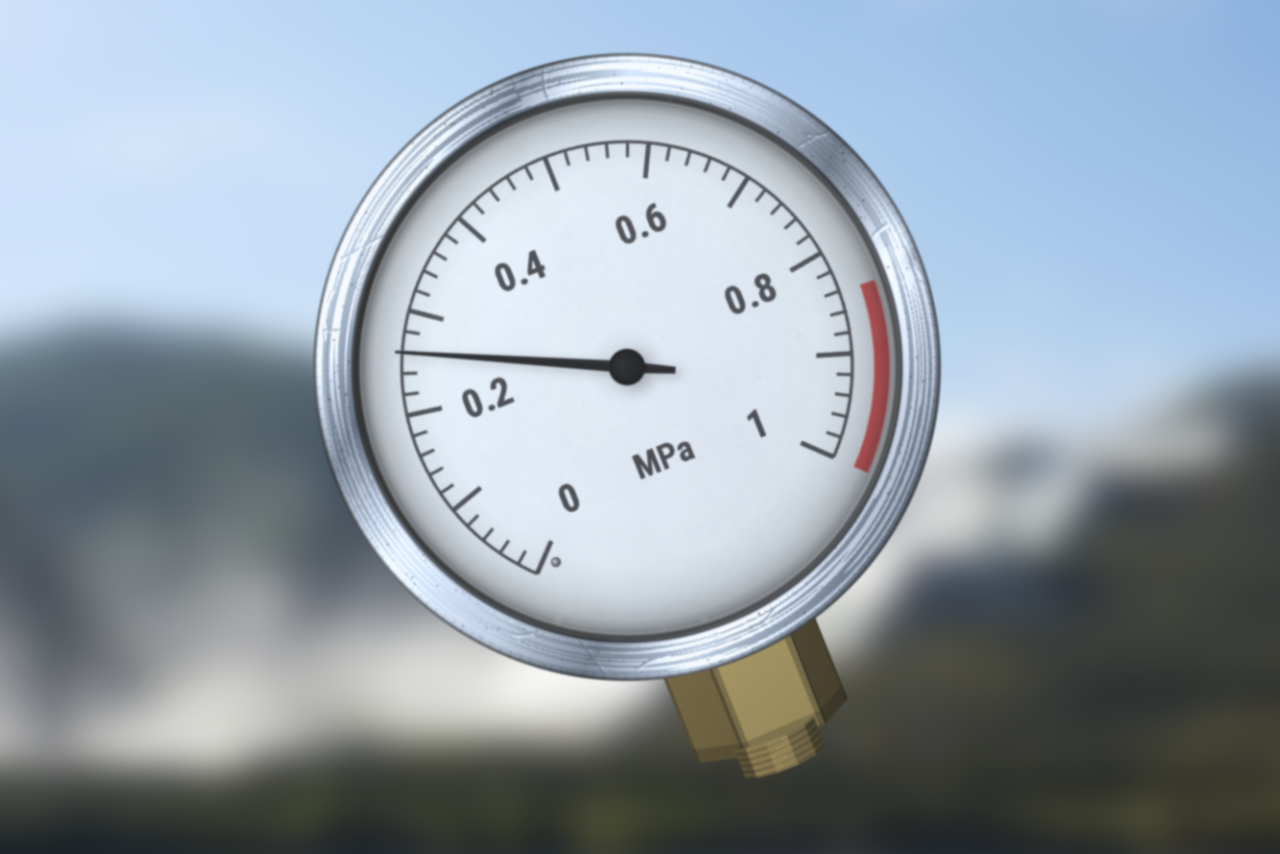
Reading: 0.26 MPa
